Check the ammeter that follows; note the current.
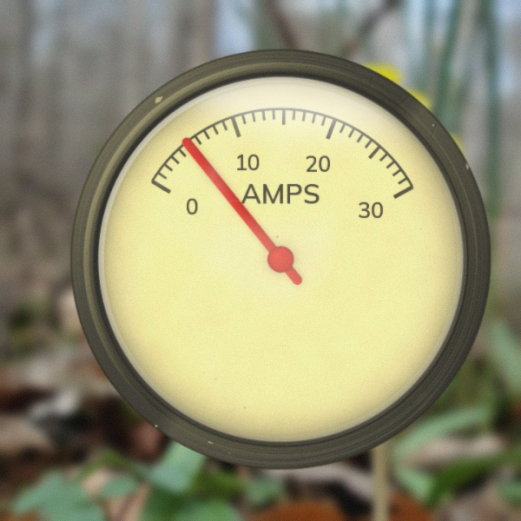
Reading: 5 A
